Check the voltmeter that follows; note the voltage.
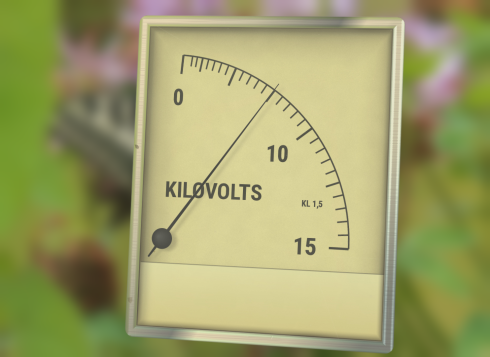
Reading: 7.5 kV
